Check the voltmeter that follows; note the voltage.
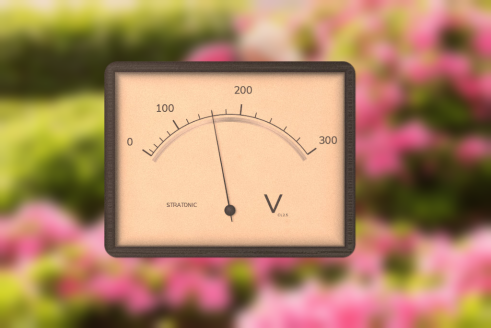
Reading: 160 V
